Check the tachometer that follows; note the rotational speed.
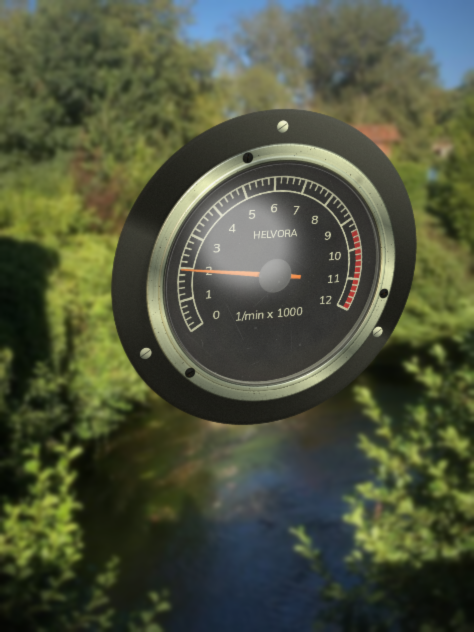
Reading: 2000 rpm
